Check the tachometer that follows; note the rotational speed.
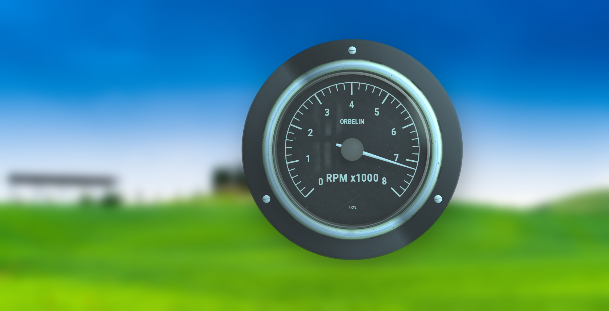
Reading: 7200 rpm
